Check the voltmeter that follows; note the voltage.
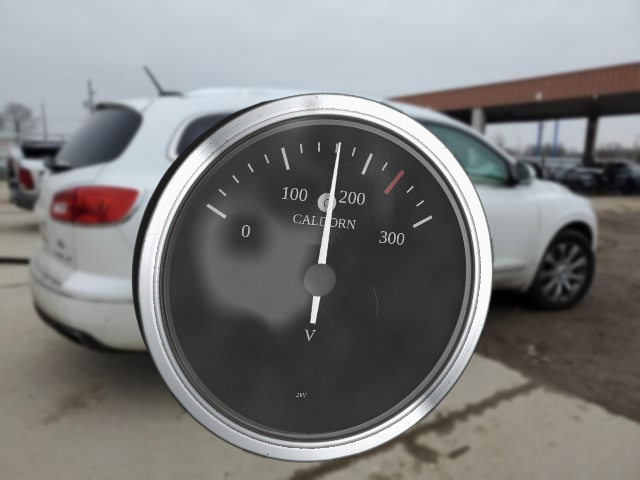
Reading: 160 V
